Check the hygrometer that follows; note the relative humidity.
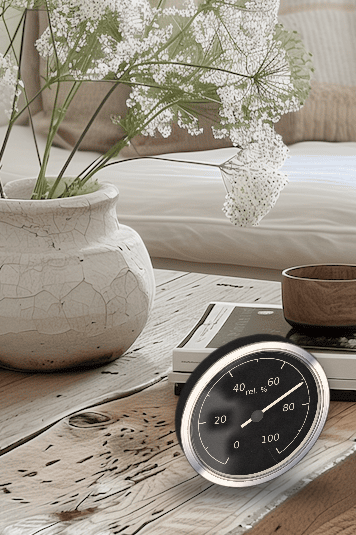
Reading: 70 %
